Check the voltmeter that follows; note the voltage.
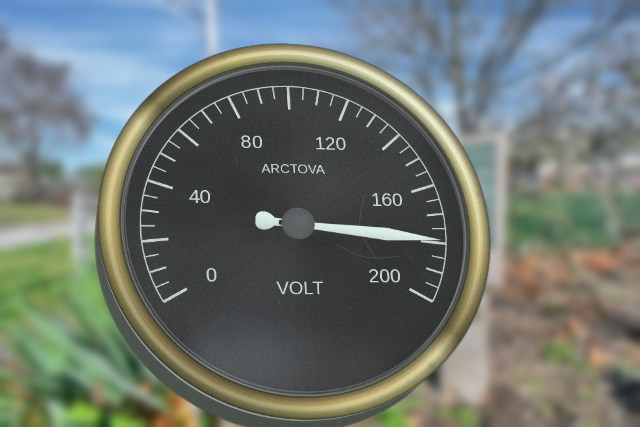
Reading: 180 V
